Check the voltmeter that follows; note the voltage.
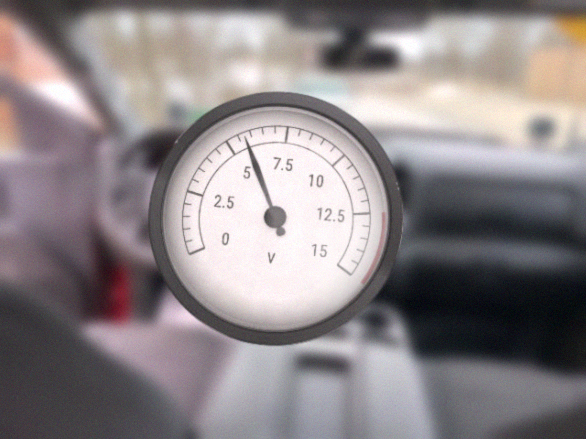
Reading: 5.75 V
